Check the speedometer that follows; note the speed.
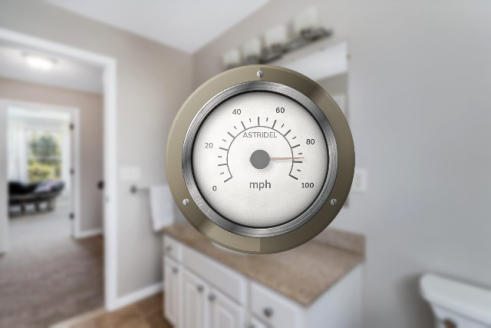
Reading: 87.5 mph
